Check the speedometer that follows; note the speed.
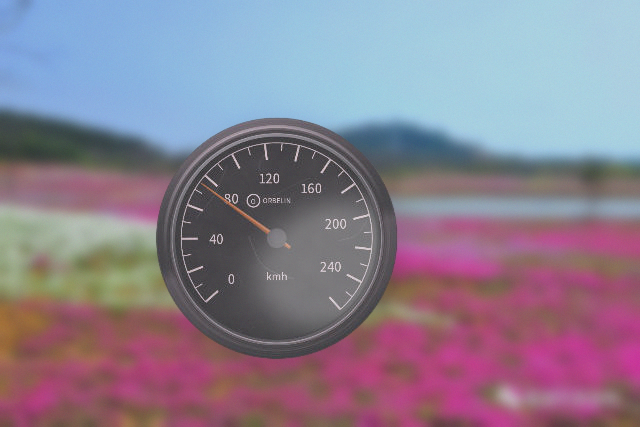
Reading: 75 km/h
